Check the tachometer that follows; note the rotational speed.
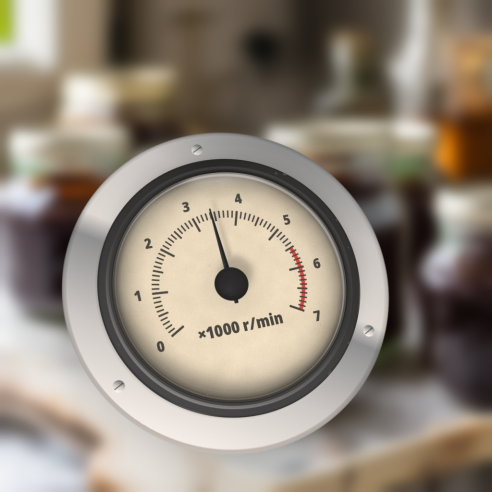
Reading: 3400 rpm
